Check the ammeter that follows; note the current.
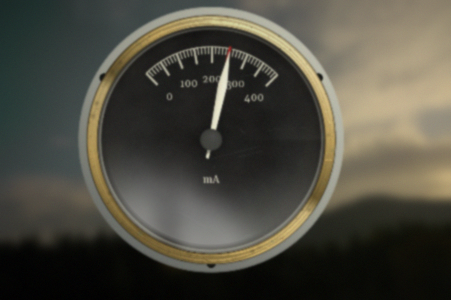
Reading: 250 mA
